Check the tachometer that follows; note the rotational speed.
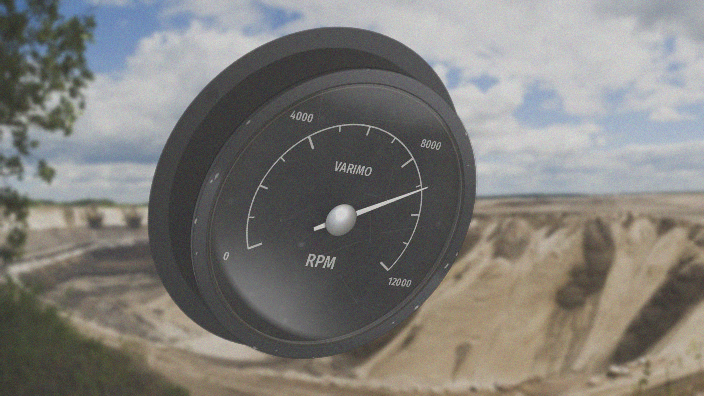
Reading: 9000 rpm
